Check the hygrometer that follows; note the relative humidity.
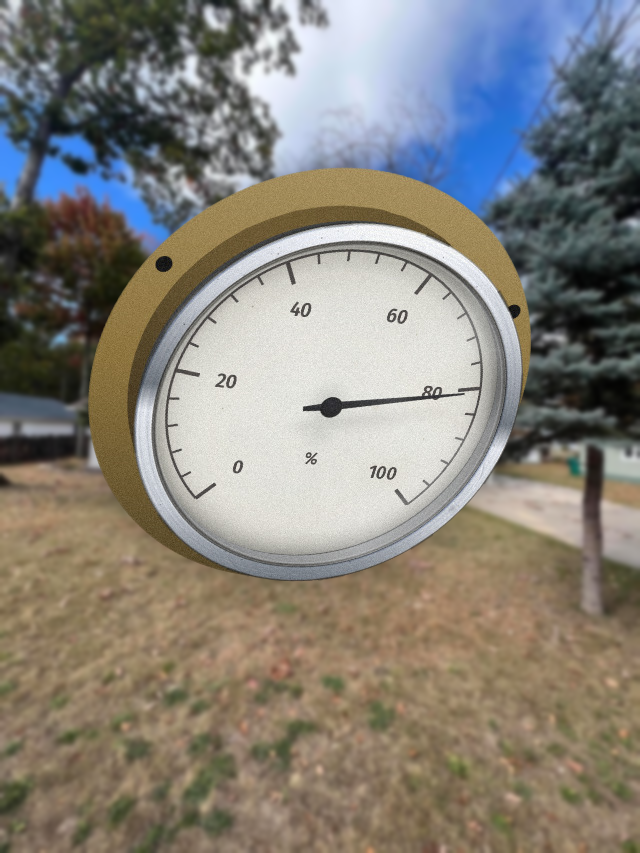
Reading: 80 %
